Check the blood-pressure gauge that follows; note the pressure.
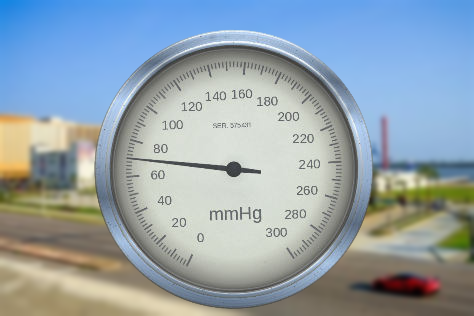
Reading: 70 mmHg
